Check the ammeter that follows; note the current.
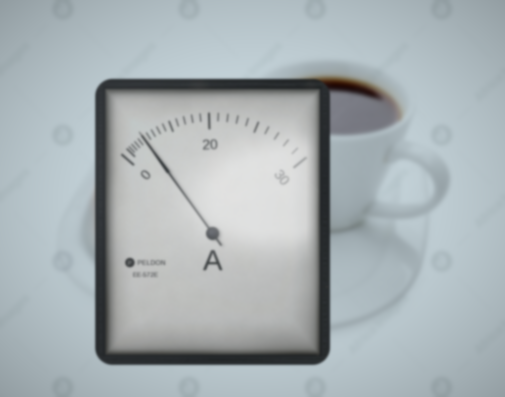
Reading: 10 A
